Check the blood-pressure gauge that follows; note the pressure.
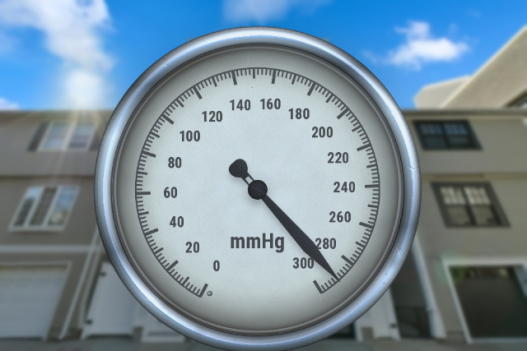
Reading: 290 mmHg
